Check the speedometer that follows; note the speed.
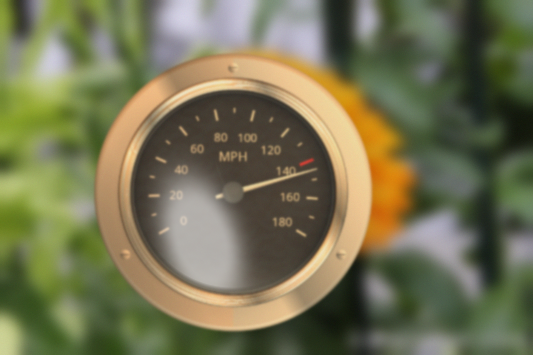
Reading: 145 mph
